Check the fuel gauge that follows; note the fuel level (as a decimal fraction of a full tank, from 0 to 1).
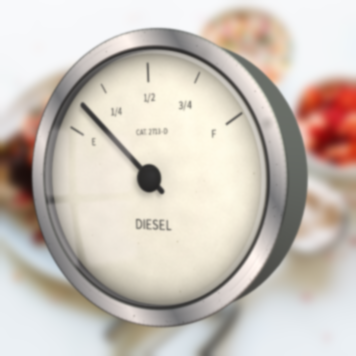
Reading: 0.125
